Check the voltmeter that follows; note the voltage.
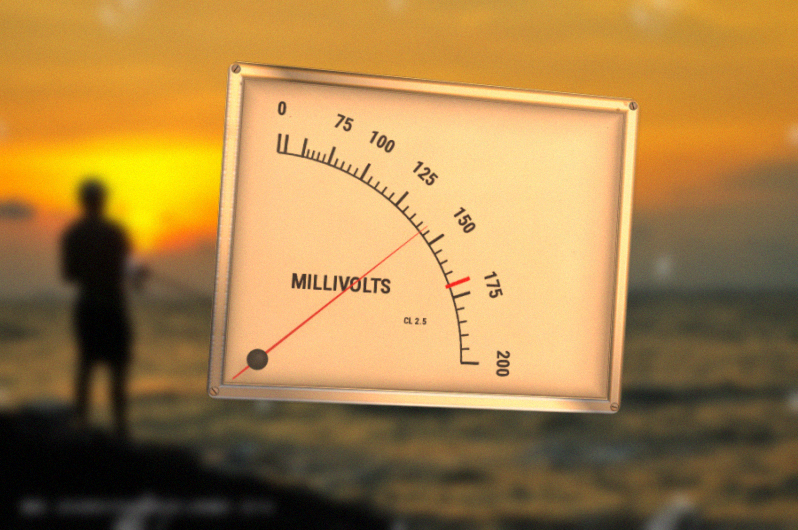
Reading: 142.5 mV
